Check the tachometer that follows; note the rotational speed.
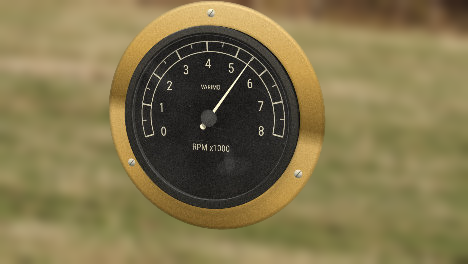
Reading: 5500 rpm
